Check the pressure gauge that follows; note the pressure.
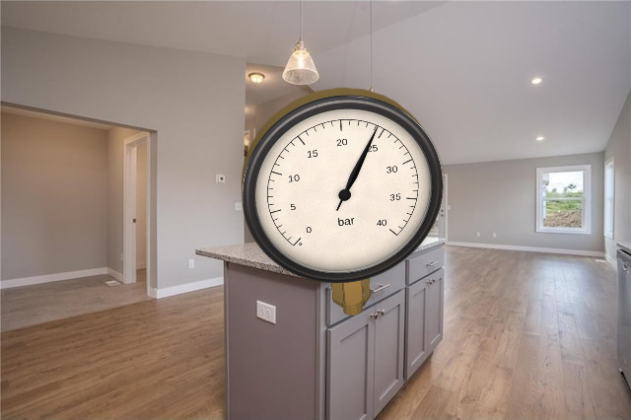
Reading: 24 bar
